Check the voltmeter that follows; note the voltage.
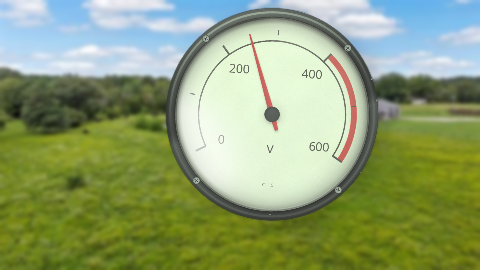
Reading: 250 V
